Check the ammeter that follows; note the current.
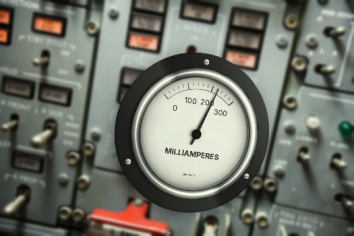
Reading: 220 mA
